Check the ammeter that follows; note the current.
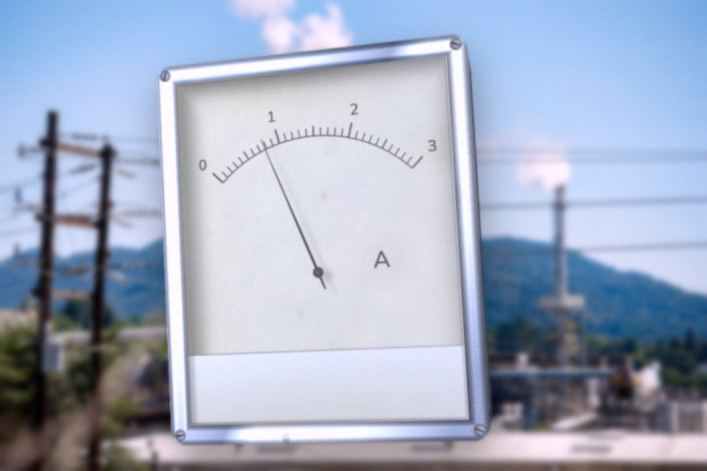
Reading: 0.8 A
